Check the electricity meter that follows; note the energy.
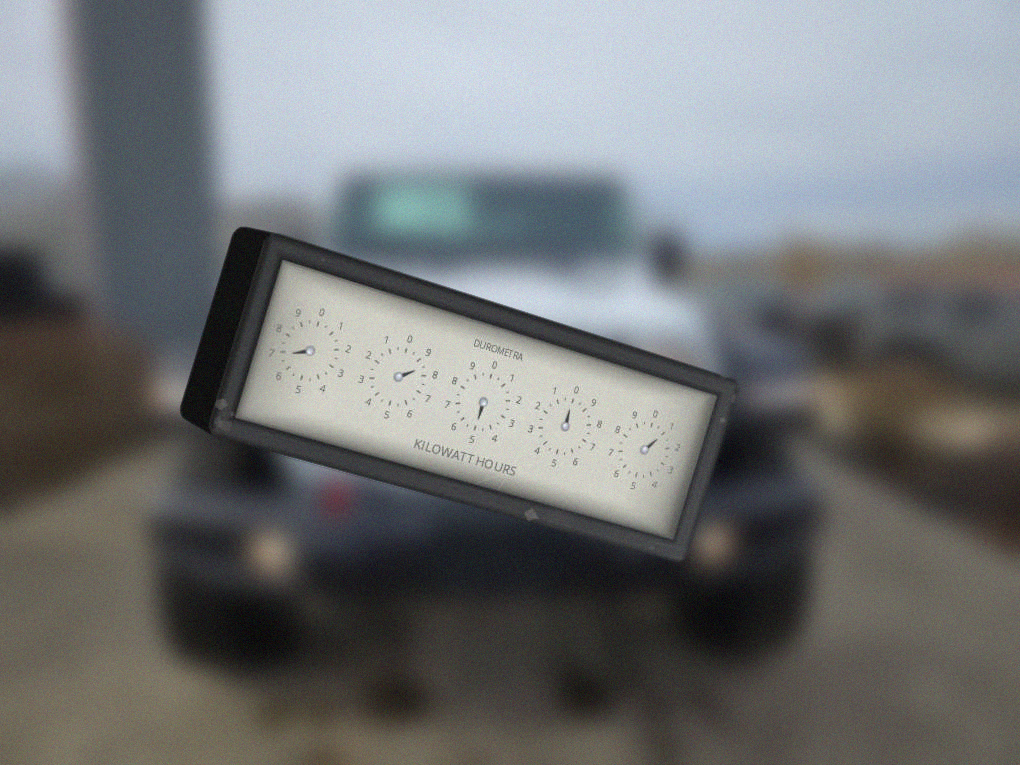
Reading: 68501 kWh
